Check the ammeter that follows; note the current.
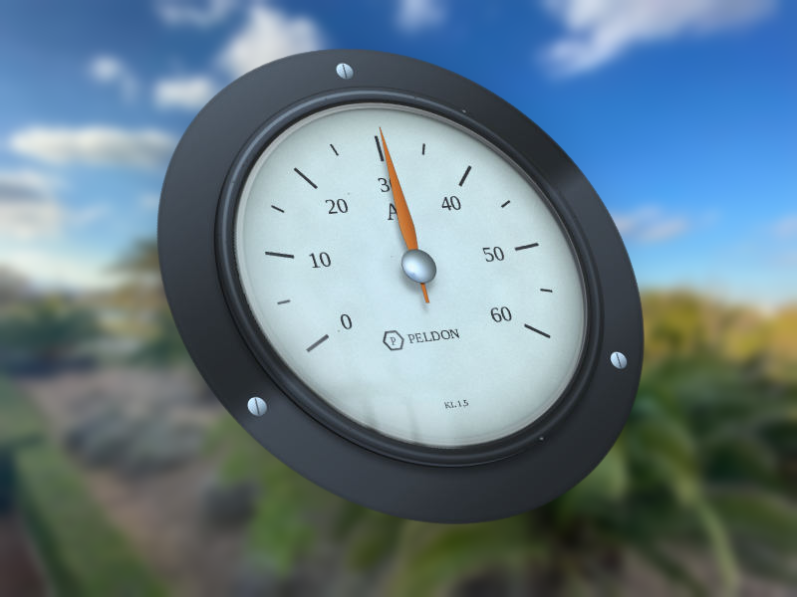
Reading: 30 A
